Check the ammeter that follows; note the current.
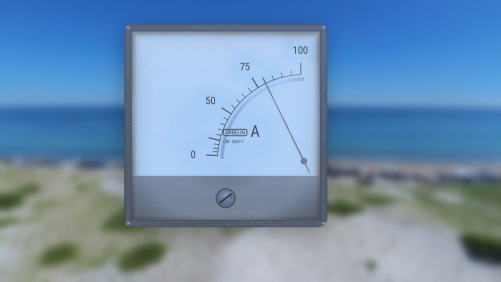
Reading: 80 A
